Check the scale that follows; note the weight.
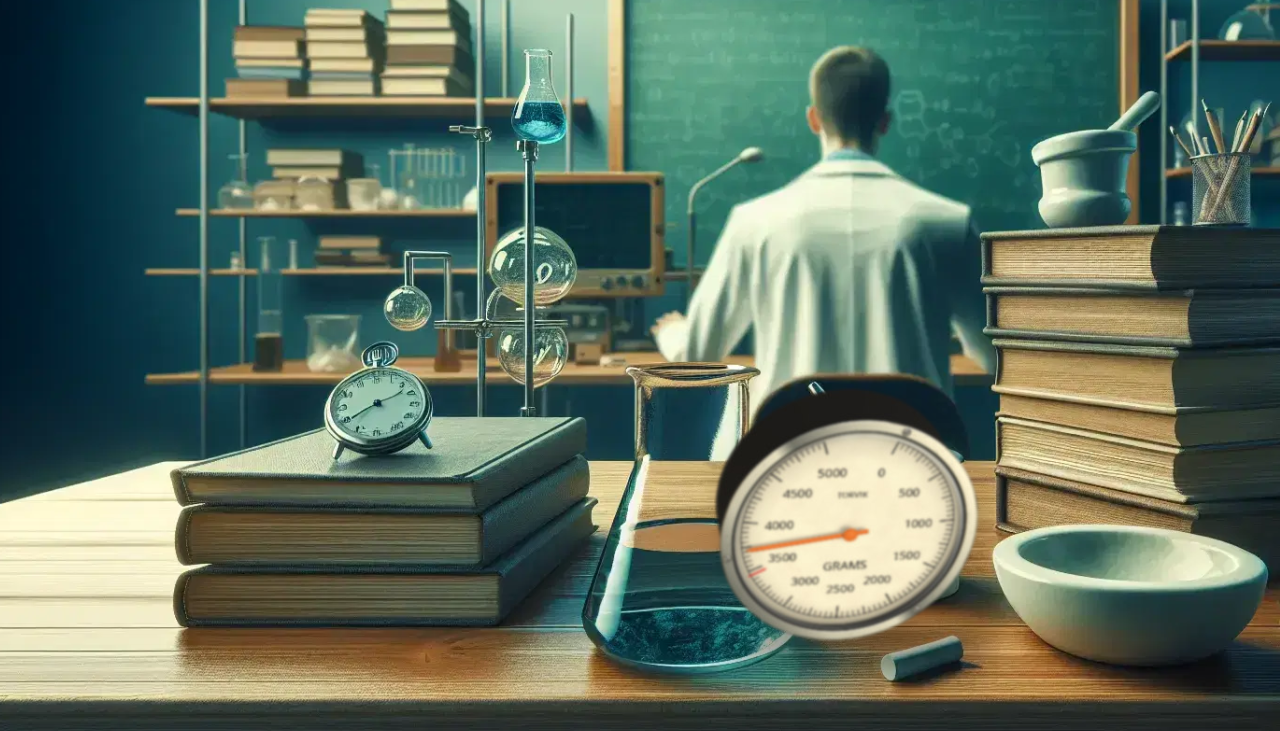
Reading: 3750 g
